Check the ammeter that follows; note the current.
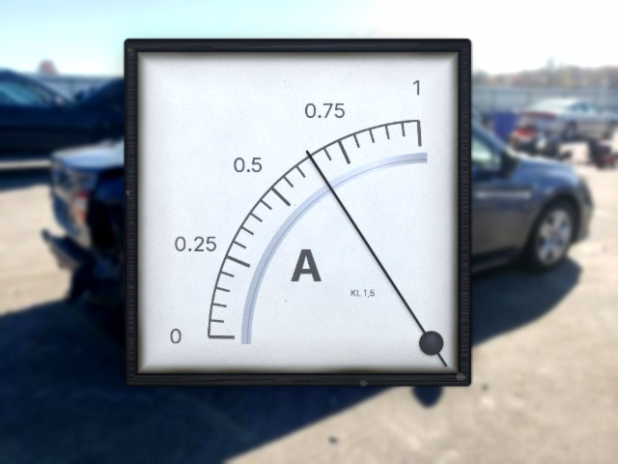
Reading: 0.65 A
